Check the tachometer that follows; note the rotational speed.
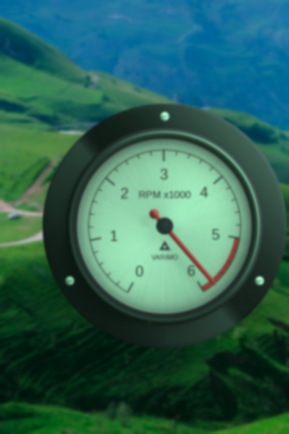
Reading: 5800 rpm
